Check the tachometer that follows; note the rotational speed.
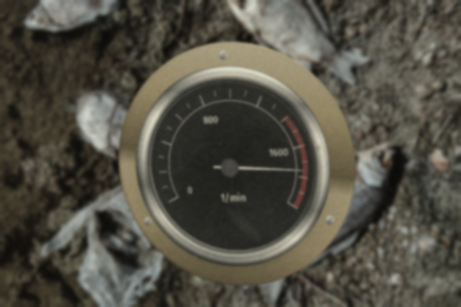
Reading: 1750 rpm
